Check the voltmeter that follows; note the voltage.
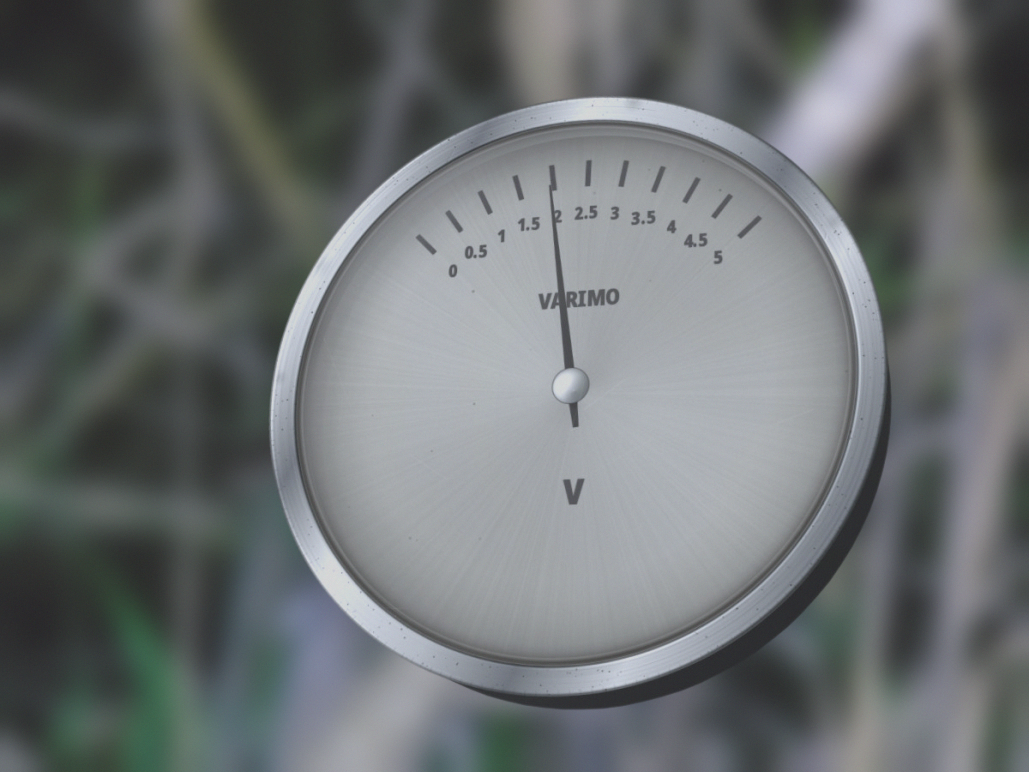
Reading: 2 V
